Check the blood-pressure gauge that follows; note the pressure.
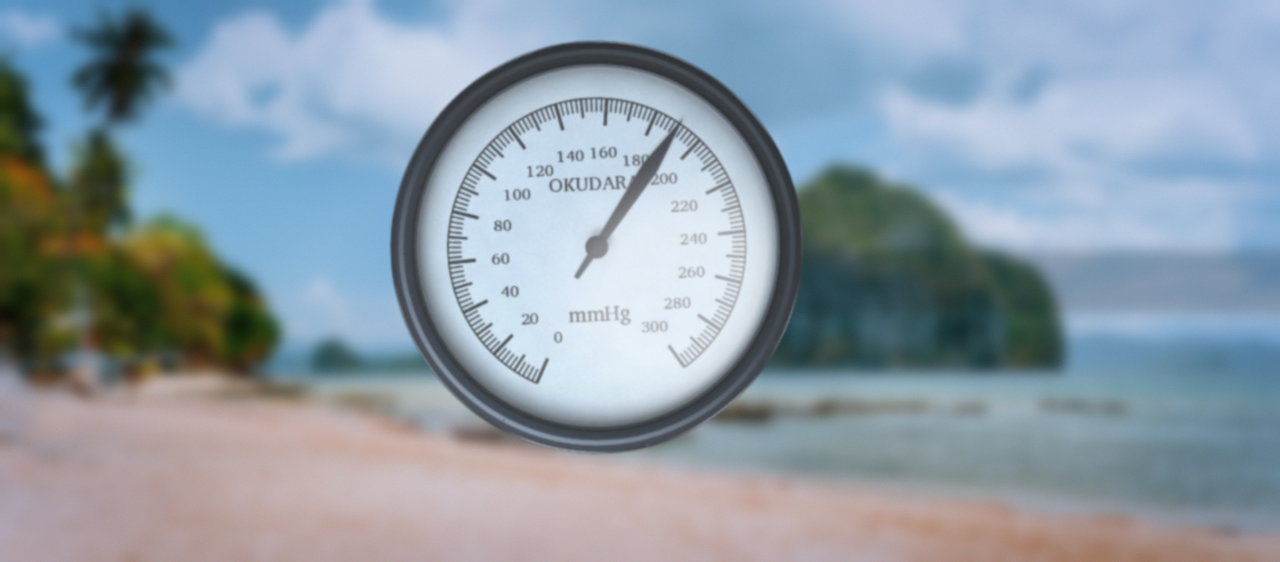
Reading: 190 mmHg
